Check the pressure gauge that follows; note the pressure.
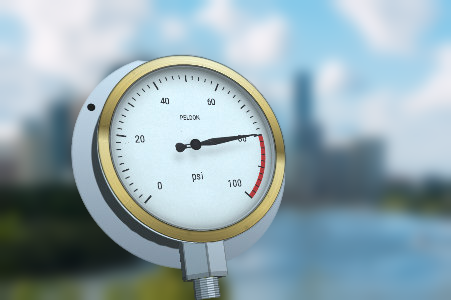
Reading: 80 psi
